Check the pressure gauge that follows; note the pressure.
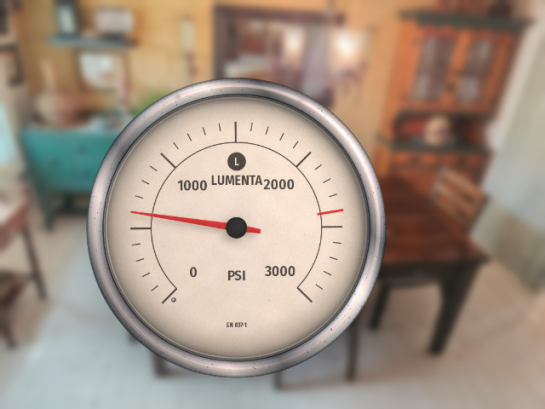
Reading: 600 psi
